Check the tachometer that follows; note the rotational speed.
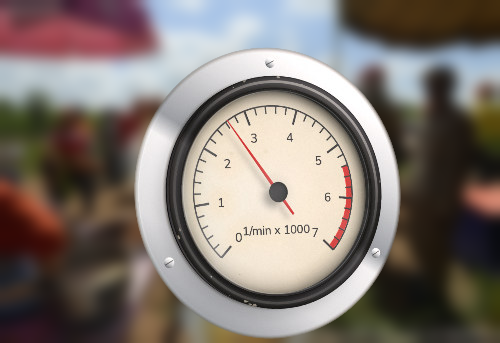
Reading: 2600 rpm
